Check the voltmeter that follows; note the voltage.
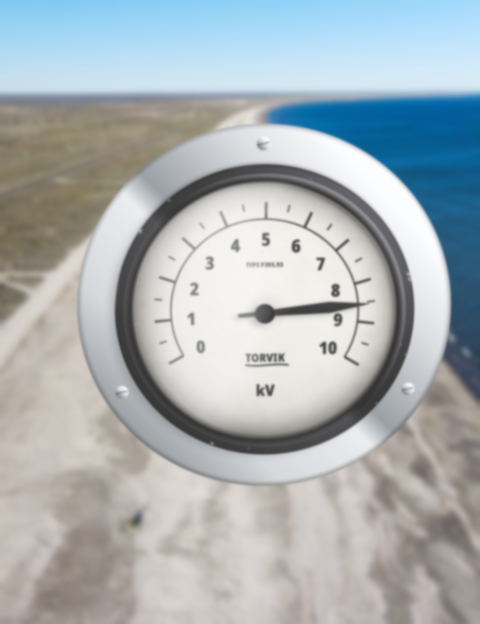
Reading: 8.5 kV
